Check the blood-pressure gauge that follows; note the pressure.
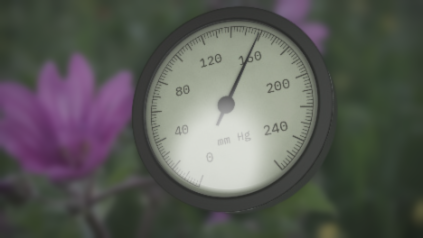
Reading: 160 mmHg
